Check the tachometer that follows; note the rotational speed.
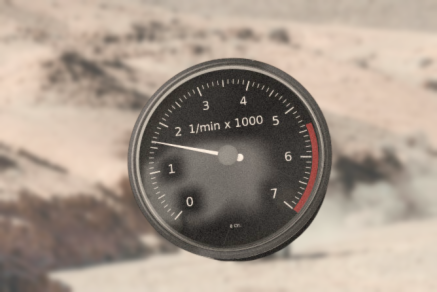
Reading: 1600 rpm
